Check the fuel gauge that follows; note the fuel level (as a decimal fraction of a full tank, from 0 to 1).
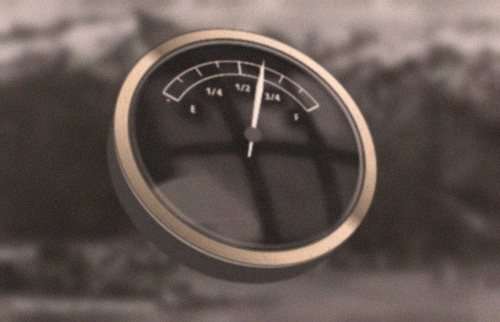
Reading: 0.625
